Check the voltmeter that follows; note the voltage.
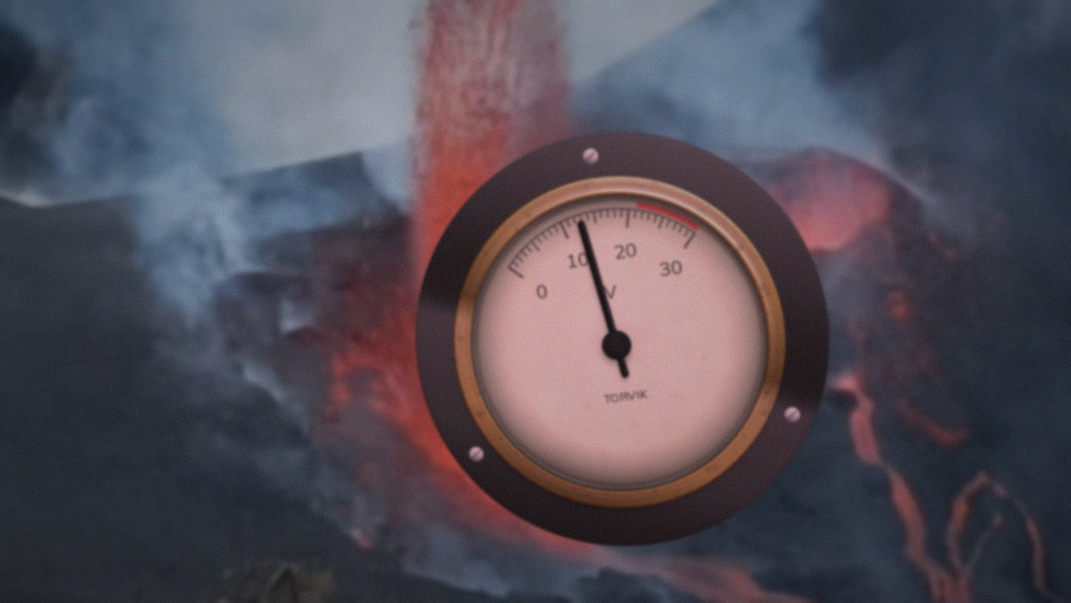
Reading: 13 V
